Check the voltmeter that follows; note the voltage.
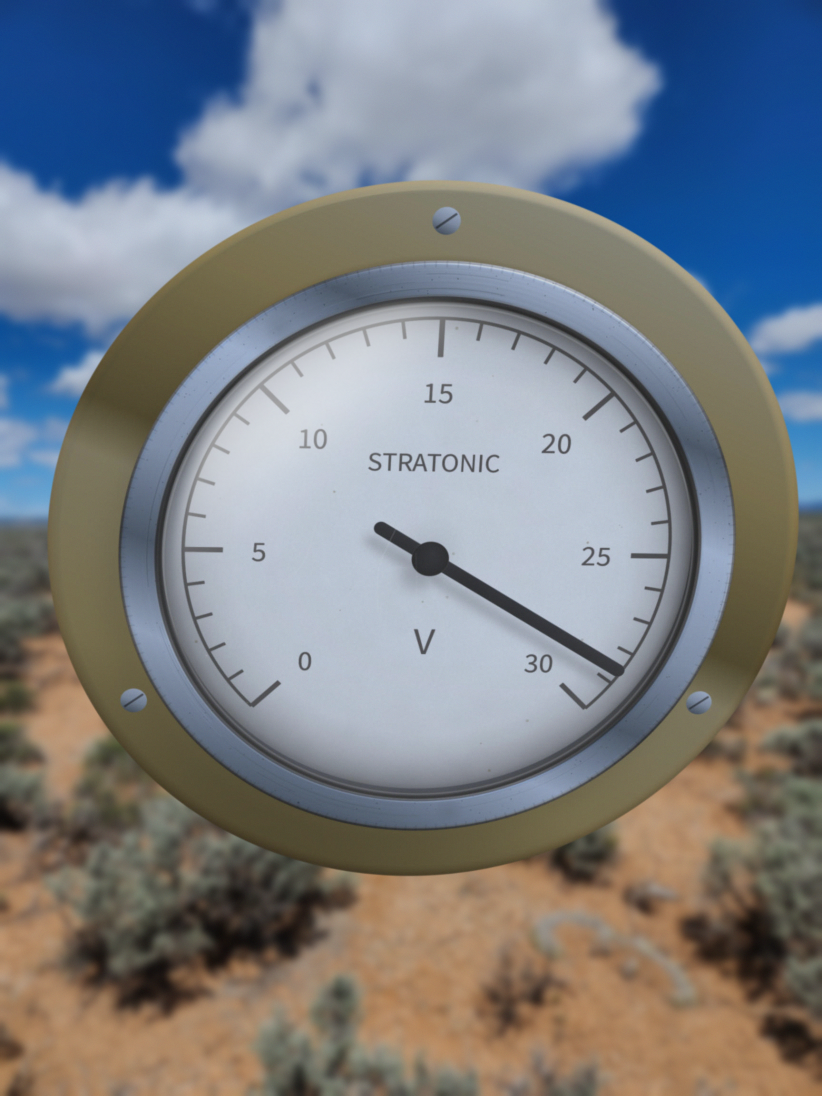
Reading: 28.5 V
